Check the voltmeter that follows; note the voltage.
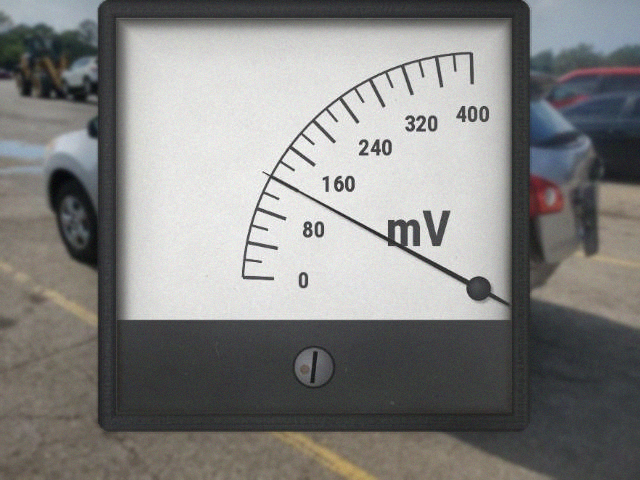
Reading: 120 mV
